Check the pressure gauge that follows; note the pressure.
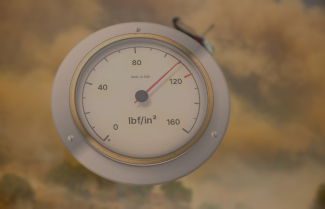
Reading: 110 psi
